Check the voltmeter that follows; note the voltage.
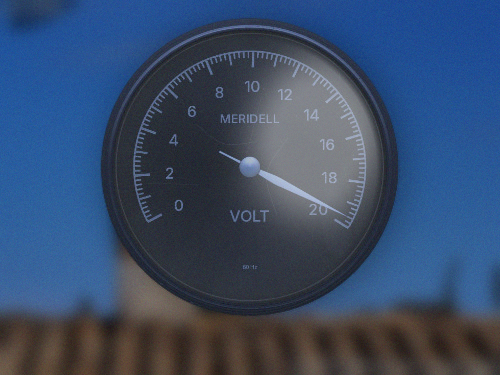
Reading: 19.6 V
